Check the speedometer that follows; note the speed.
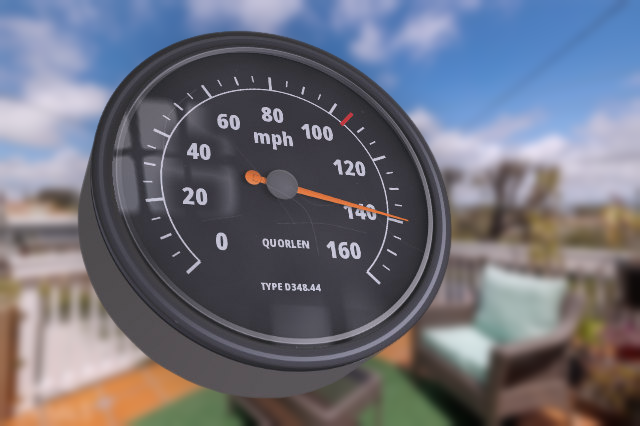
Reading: 140 mph
